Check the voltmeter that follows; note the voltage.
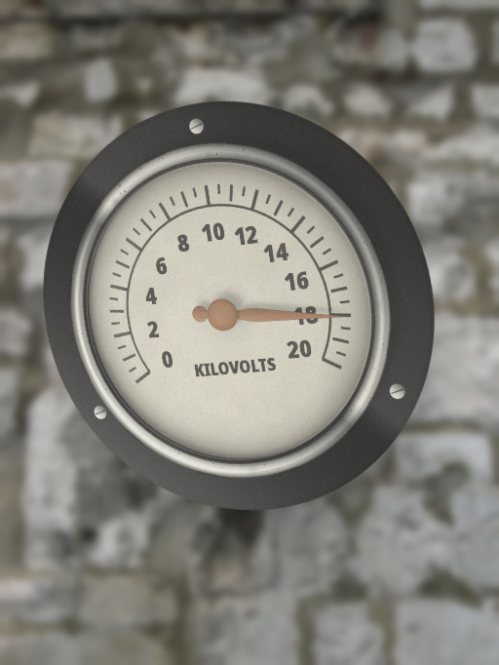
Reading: 18 kV
